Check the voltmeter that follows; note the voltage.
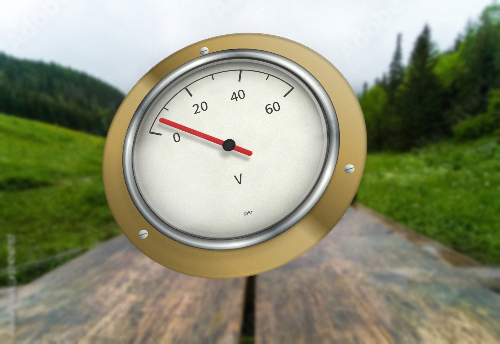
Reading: 5 V
